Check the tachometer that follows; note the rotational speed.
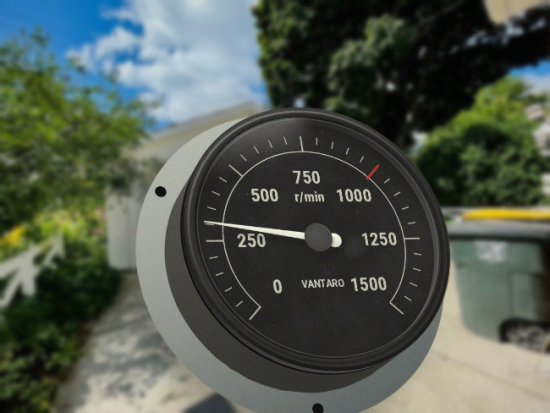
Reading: 300 rpm
